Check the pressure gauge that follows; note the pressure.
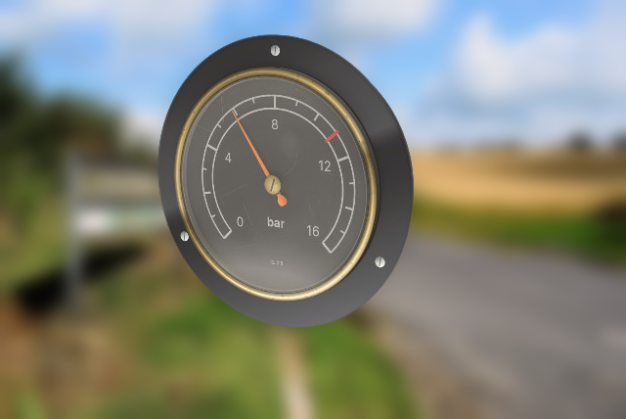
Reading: 6 bar
